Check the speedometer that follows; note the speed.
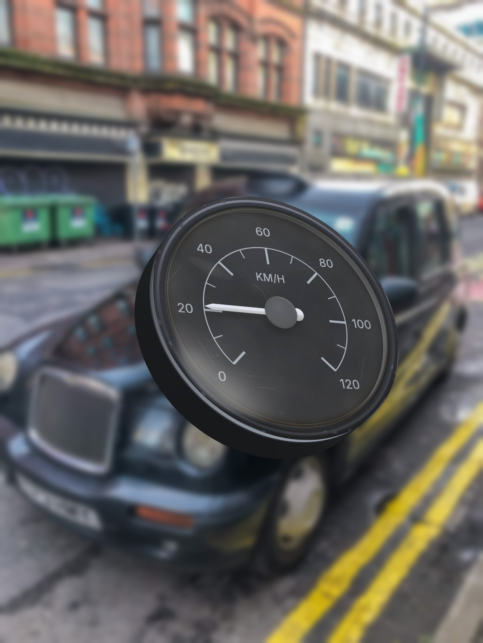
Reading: 20 km/h
